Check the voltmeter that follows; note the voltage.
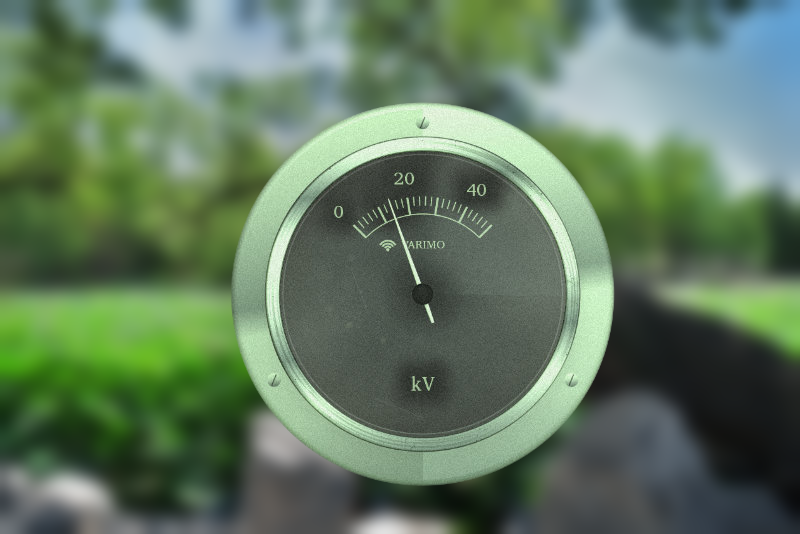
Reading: 14 kV
